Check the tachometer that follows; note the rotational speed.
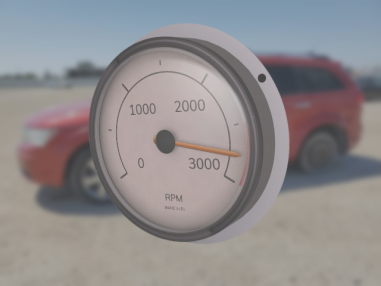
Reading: 2750 rpm
